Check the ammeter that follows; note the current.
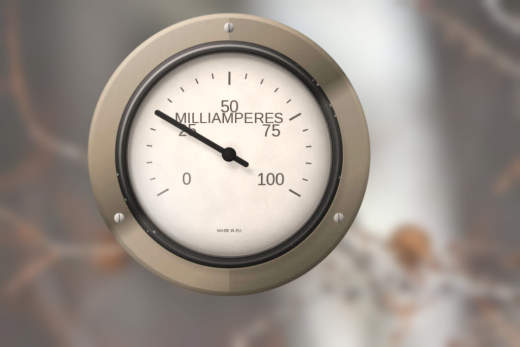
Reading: 25 mA
